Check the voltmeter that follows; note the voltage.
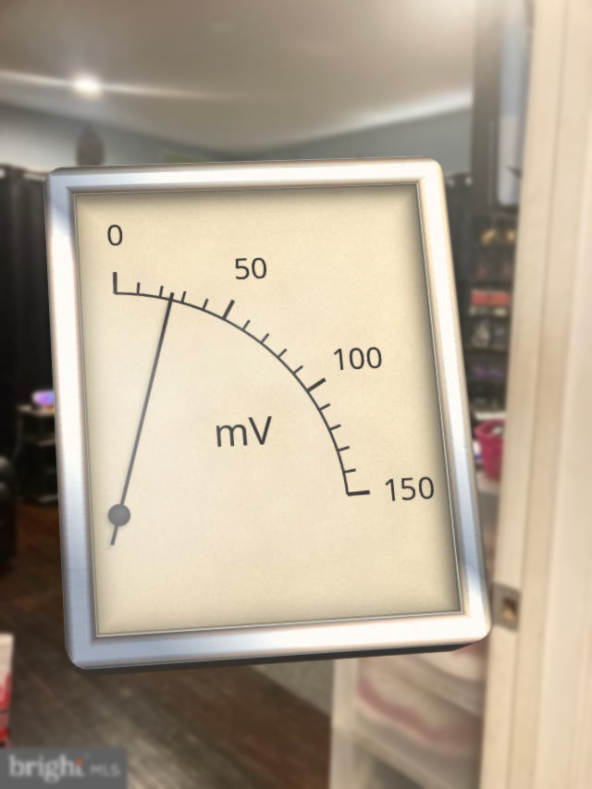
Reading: 25 mV
